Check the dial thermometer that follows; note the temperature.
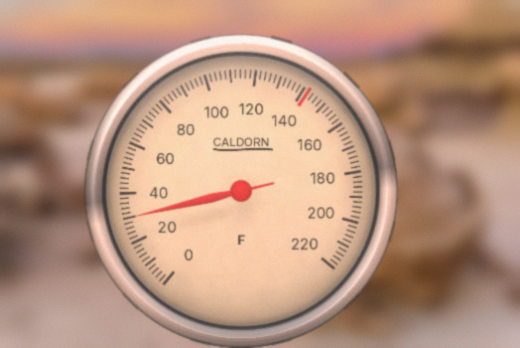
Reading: 30 °F
